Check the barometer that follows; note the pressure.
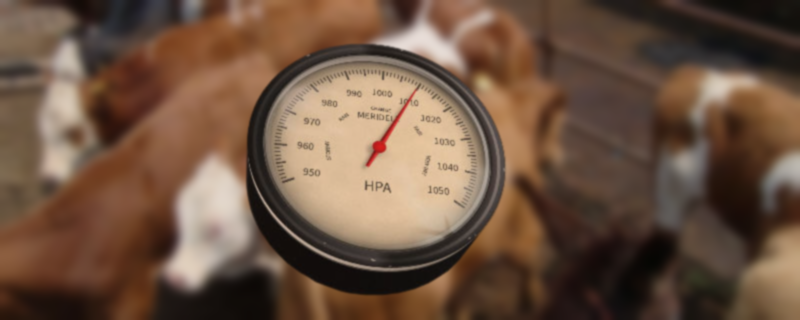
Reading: 1010 hPa
